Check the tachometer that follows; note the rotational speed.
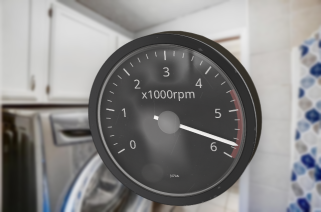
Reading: 5700 rpm
